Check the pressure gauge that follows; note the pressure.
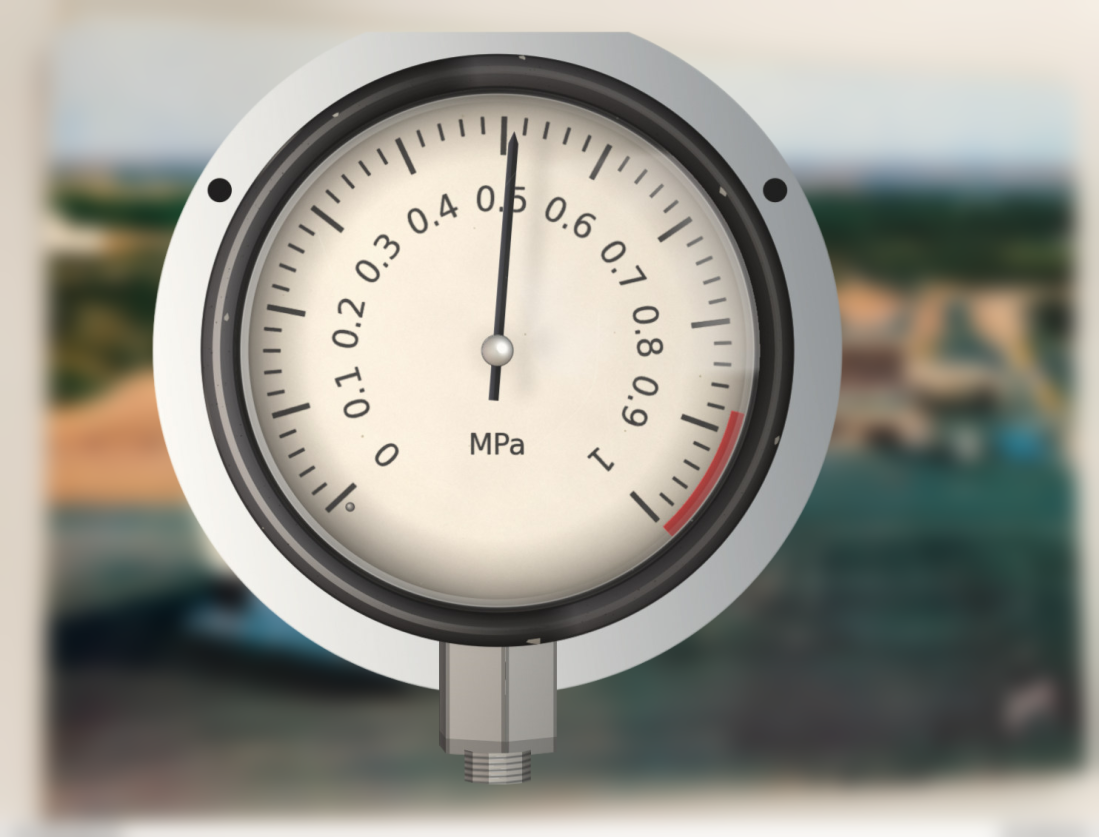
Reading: 0.51 MPa
